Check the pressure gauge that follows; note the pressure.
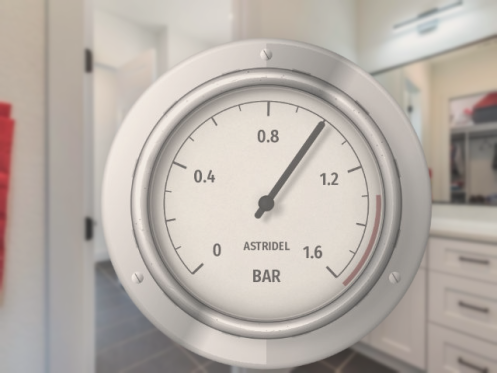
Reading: 1 bar
